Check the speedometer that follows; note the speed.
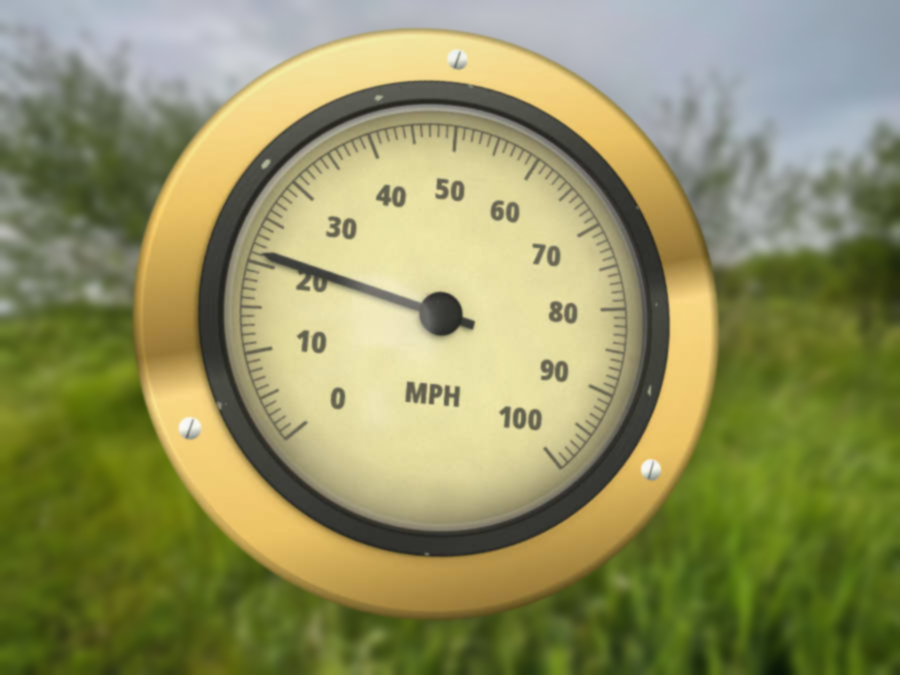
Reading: 21 mph
